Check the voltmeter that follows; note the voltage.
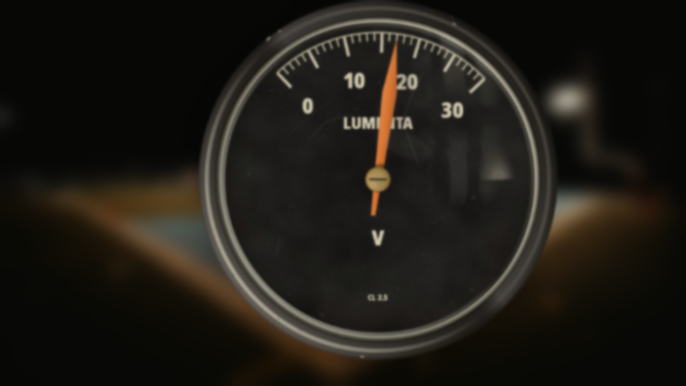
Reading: 17 V
